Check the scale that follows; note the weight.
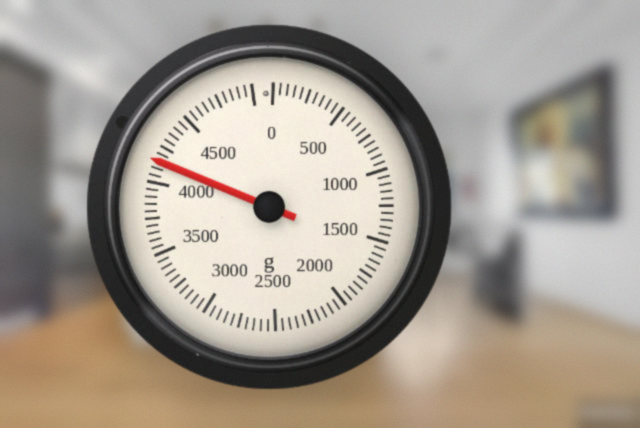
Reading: 4150 g
